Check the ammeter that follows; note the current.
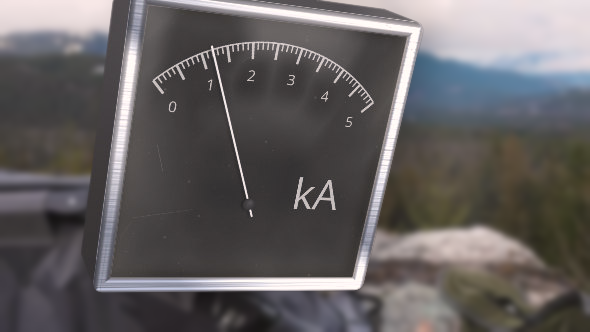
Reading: 1.2 kA
